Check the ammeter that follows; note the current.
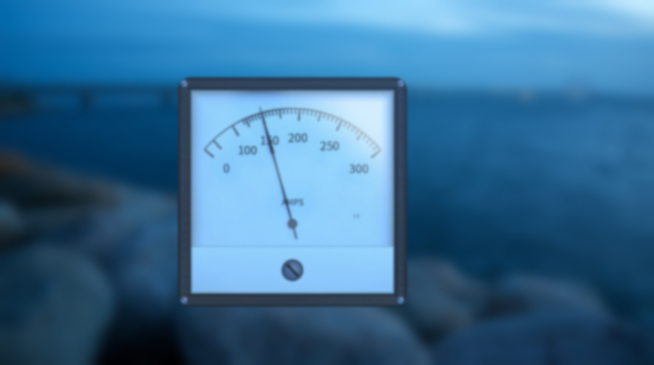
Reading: 150 A
